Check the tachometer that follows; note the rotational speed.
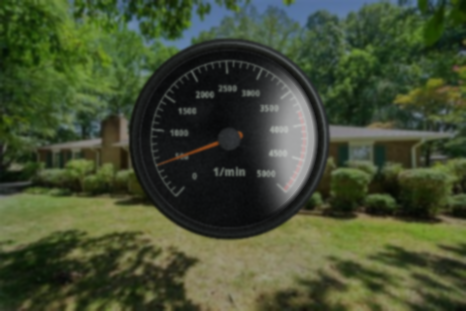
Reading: 500 rpm
